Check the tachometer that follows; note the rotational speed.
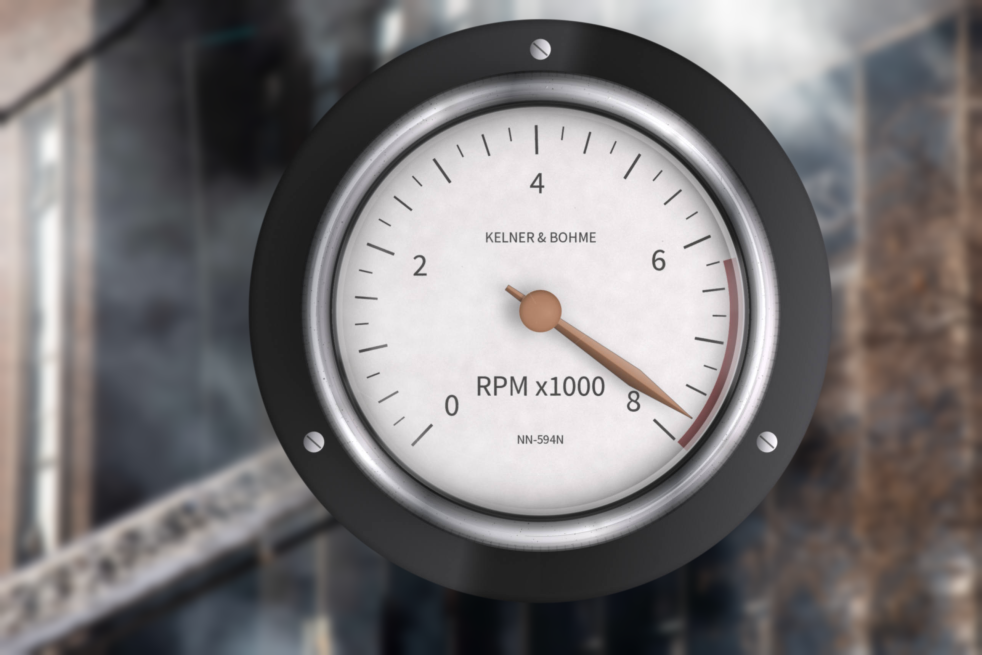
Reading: 7750 rpm
